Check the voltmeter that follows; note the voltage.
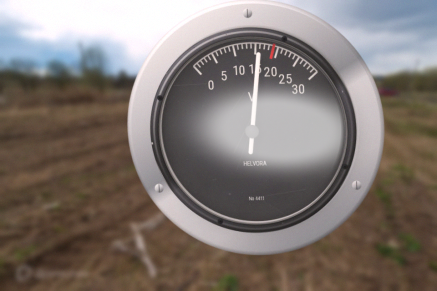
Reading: 16 V
